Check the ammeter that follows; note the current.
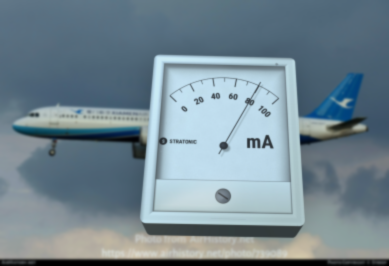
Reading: 80 mA
